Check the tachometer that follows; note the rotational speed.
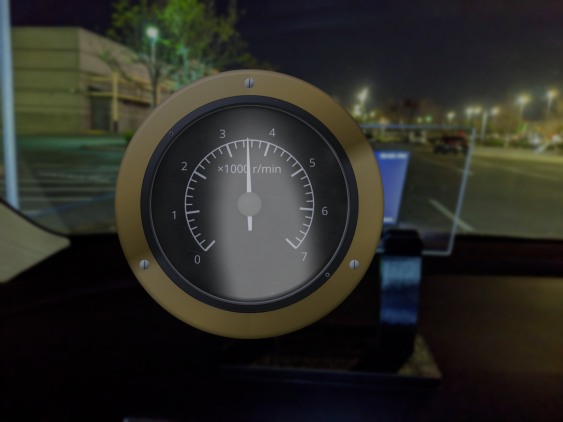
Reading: 3500 rpm
